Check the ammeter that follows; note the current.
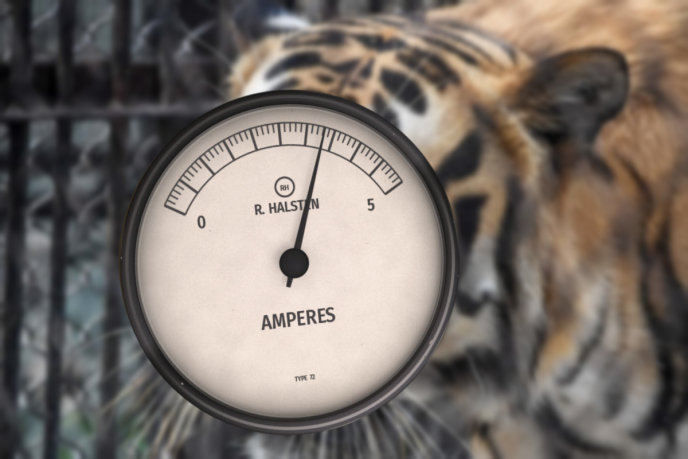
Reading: 3.3 A
